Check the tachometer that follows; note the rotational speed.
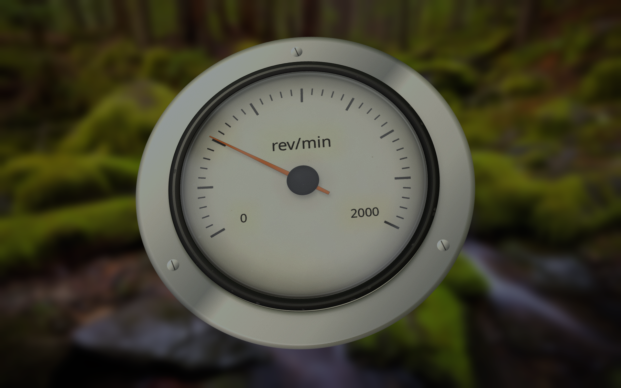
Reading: 500 rpm
